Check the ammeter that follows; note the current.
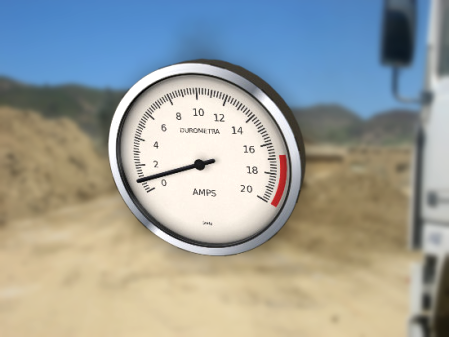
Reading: 1 A
